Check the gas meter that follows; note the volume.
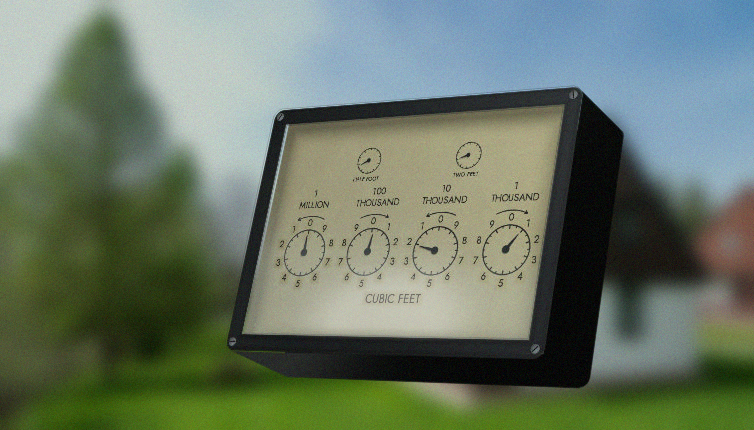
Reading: 2100 ft³
